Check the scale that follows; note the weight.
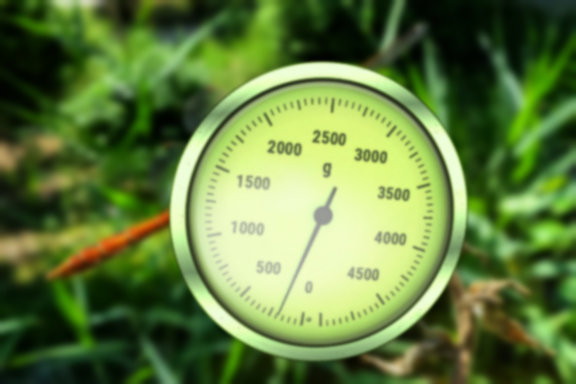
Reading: 200 g
